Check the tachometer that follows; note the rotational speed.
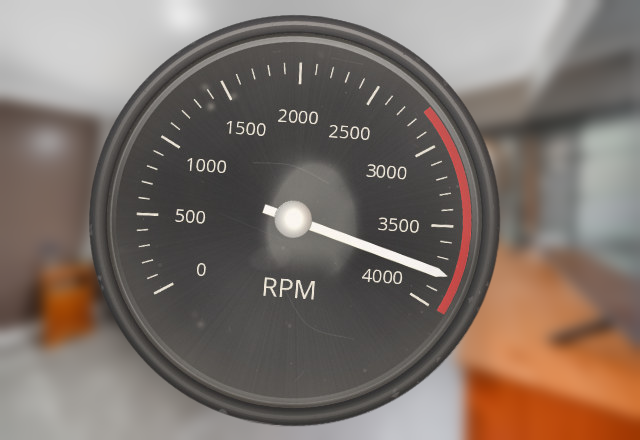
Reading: 3800 rpm
